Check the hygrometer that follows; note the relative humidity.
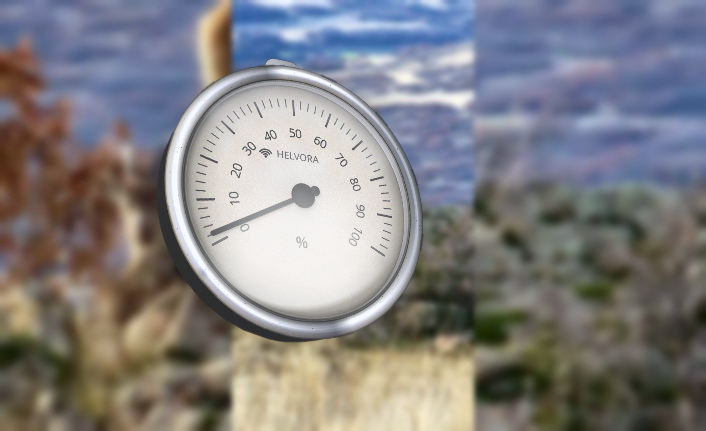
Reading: 2 %
